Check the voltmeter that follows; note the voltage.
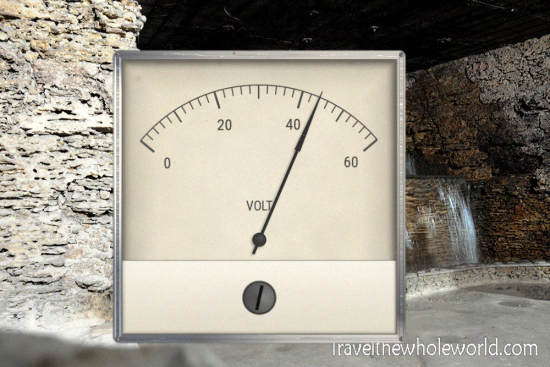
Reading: 44 V
